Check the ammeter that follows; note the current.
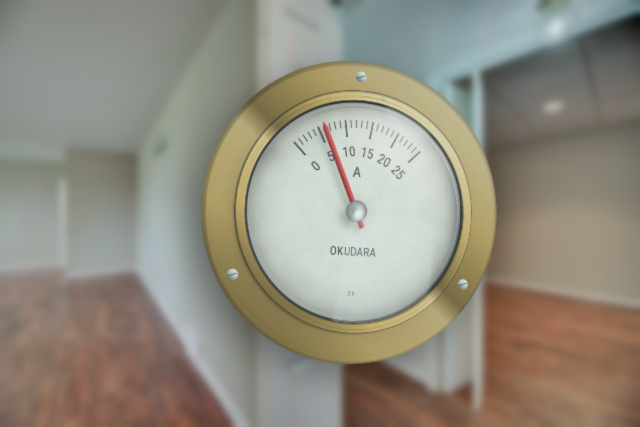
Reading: 6 A
